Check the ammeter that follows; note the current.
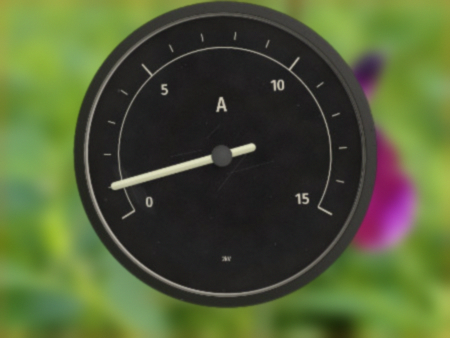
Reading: 1 A
